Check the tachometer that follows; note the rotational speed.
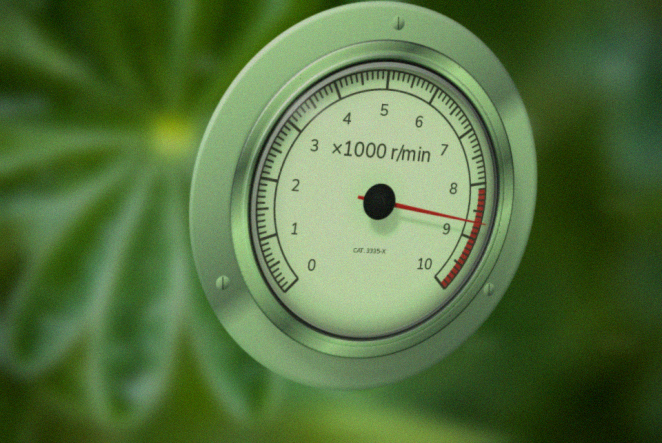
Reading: 8700 rpm
